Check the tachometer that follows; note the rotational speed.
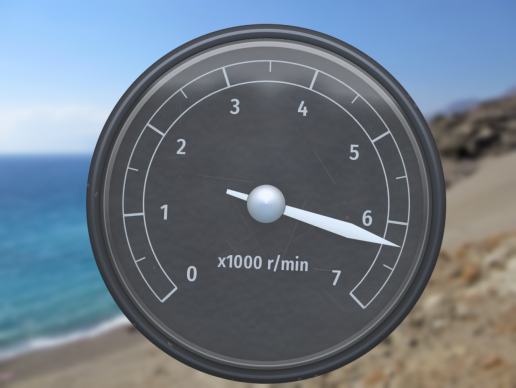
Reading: 6250 rpm
